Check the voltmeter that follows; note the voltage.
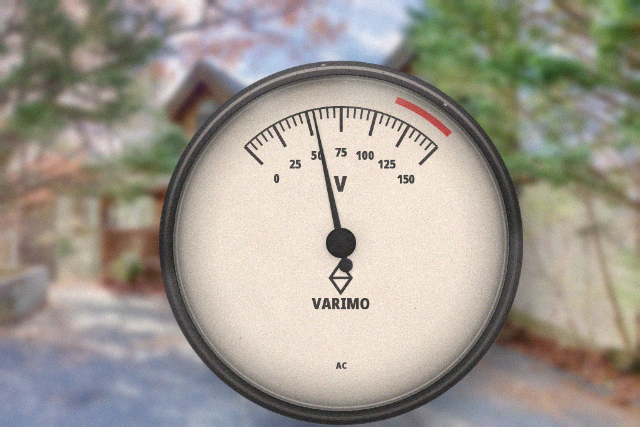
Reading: 55 V
